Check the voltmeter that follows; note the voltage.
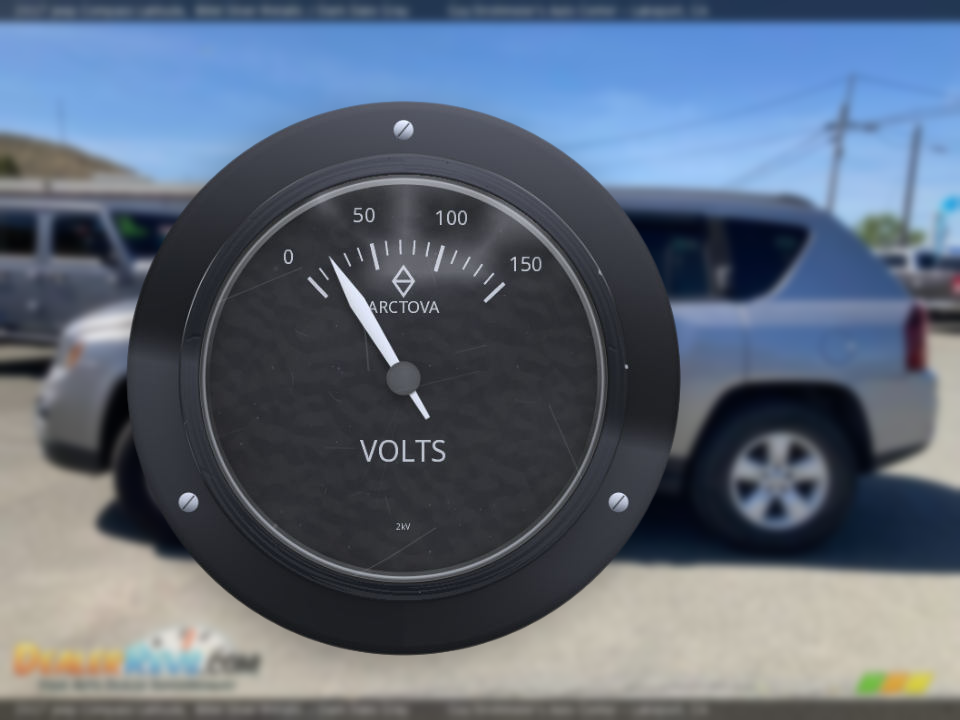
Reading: 20 V
